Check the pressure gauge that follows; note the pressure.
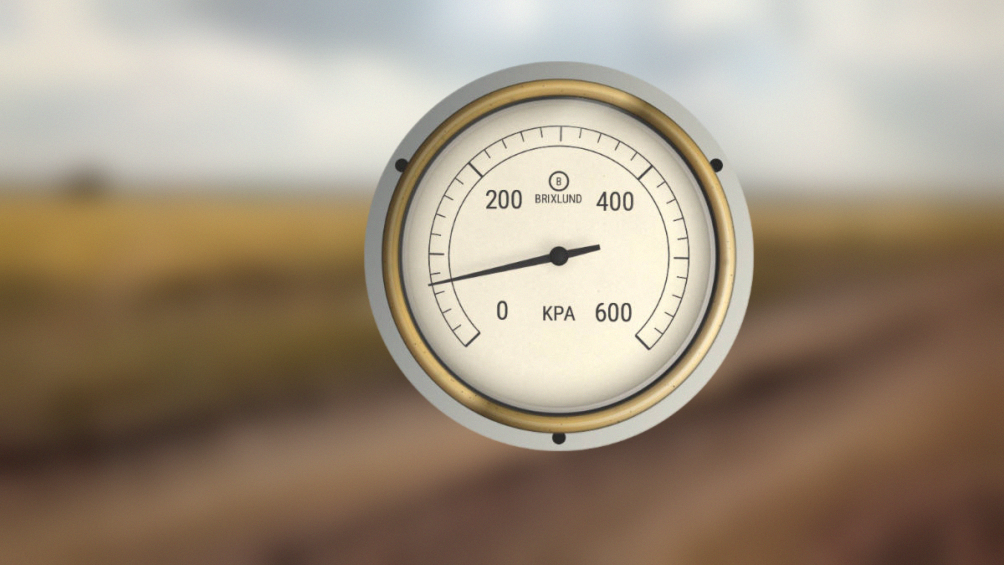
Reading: 70 kPa
